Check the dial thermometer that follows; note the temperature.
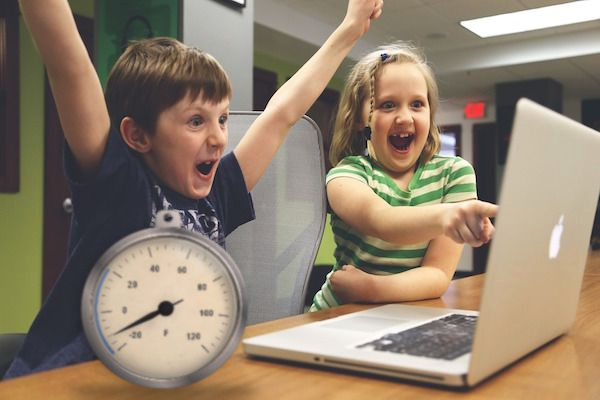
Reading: -12 °F
